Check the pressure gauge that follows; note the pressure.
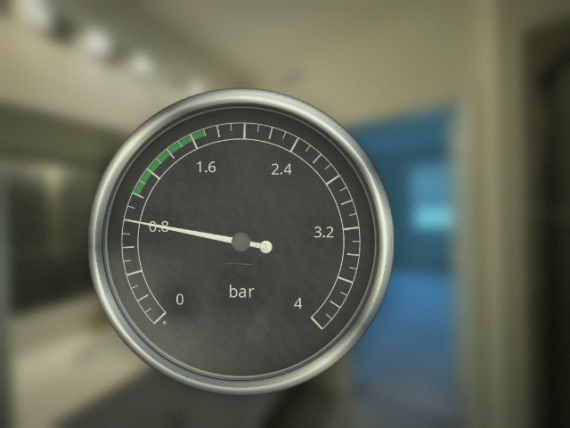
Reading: 0.8 bar
